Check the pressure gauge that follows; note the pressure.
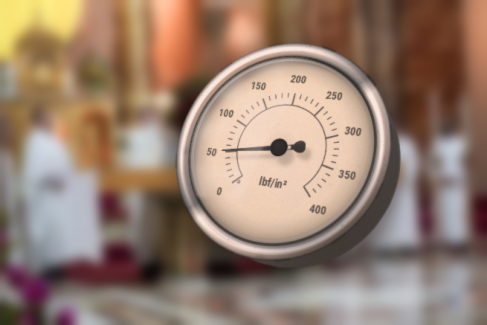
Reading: 50 psi
